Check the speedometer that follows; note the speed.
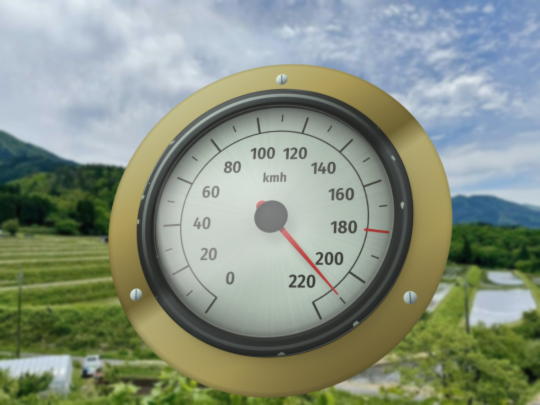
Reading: 210 km/h
